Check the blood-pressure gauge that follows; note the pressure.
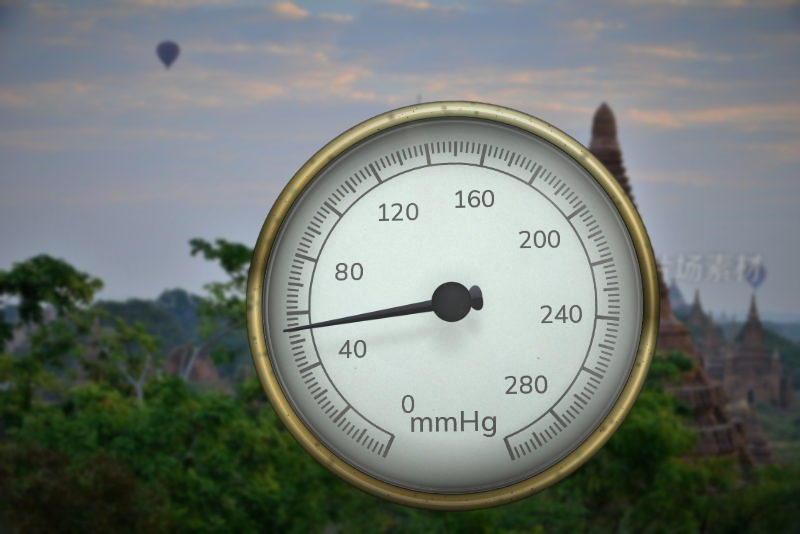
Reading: 54 mmHg
